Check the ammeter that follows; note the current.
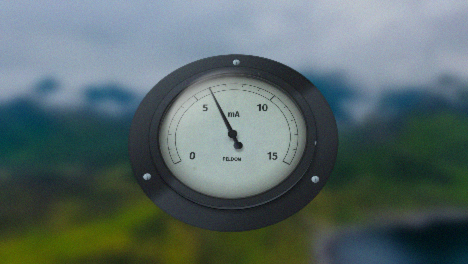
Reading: 6 mA
